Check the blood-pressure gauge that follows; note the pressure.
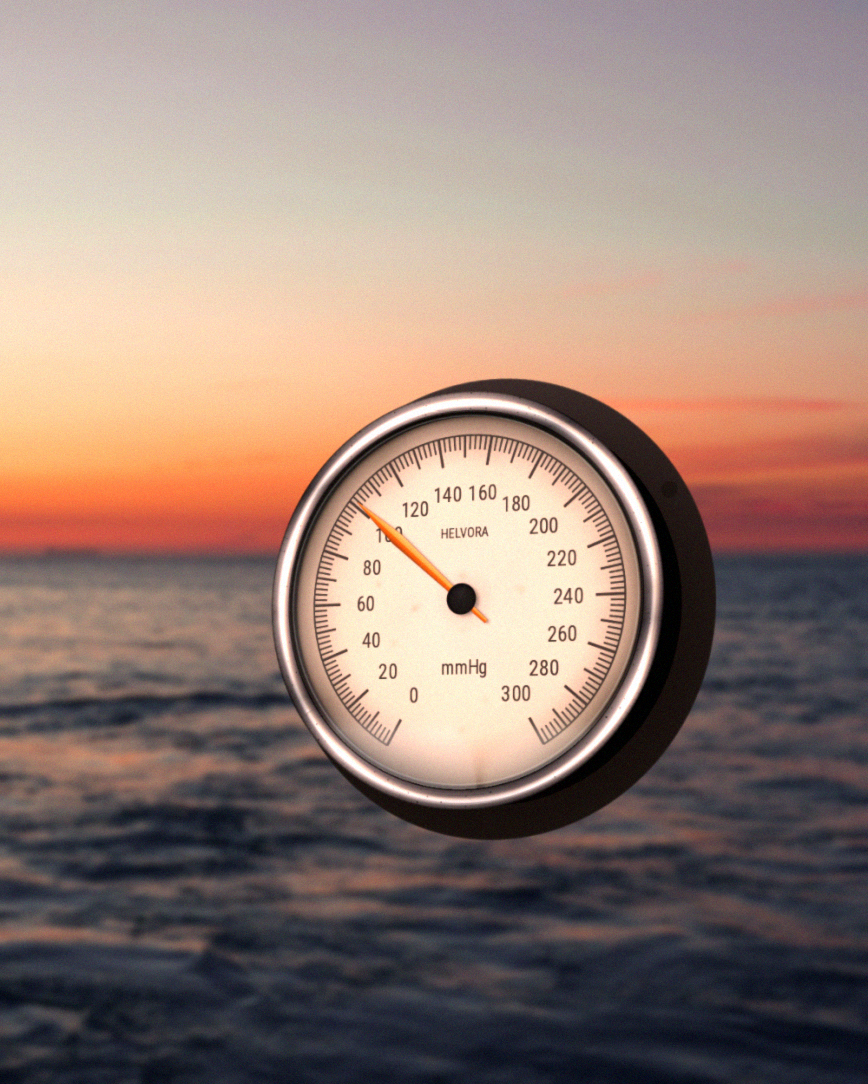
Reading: 102 mmHg
